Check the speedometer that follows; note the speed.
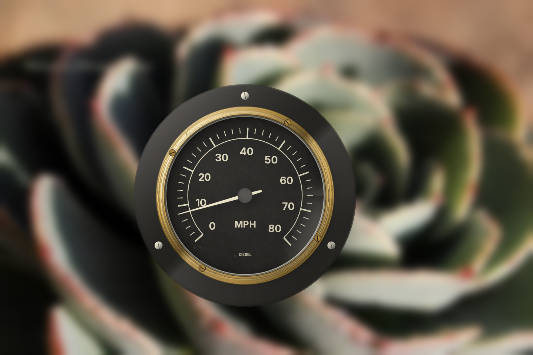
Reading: 8 mph
